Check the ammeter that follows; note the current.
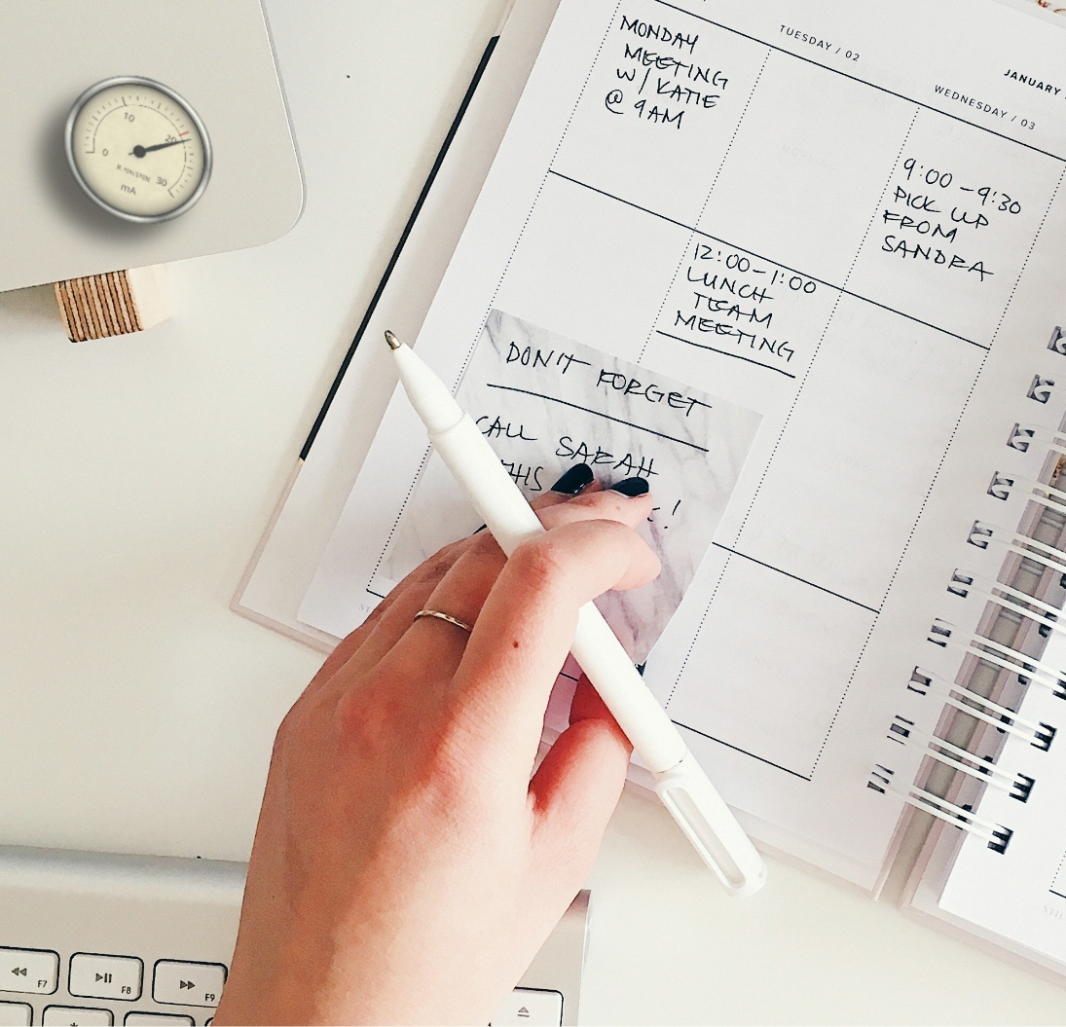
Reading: 21 mA
